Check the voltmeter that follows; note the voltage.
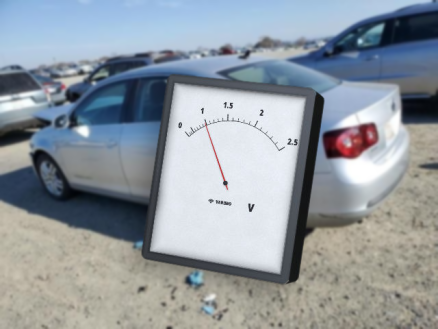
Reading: 1 V
